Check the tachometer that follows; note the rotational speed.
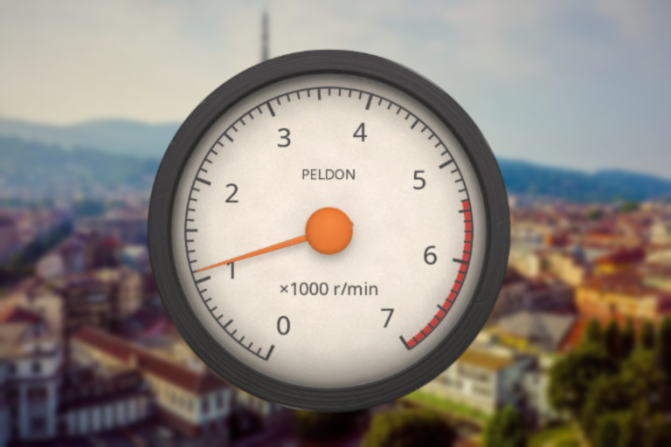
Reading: 1100 rpm
